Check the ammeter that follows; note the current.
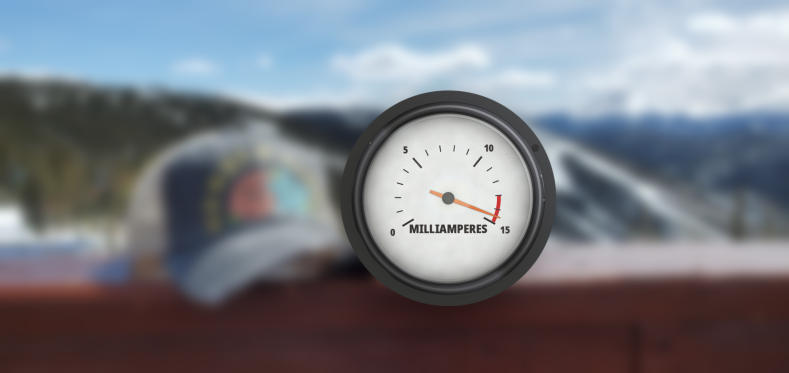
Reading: 14.5 mA
